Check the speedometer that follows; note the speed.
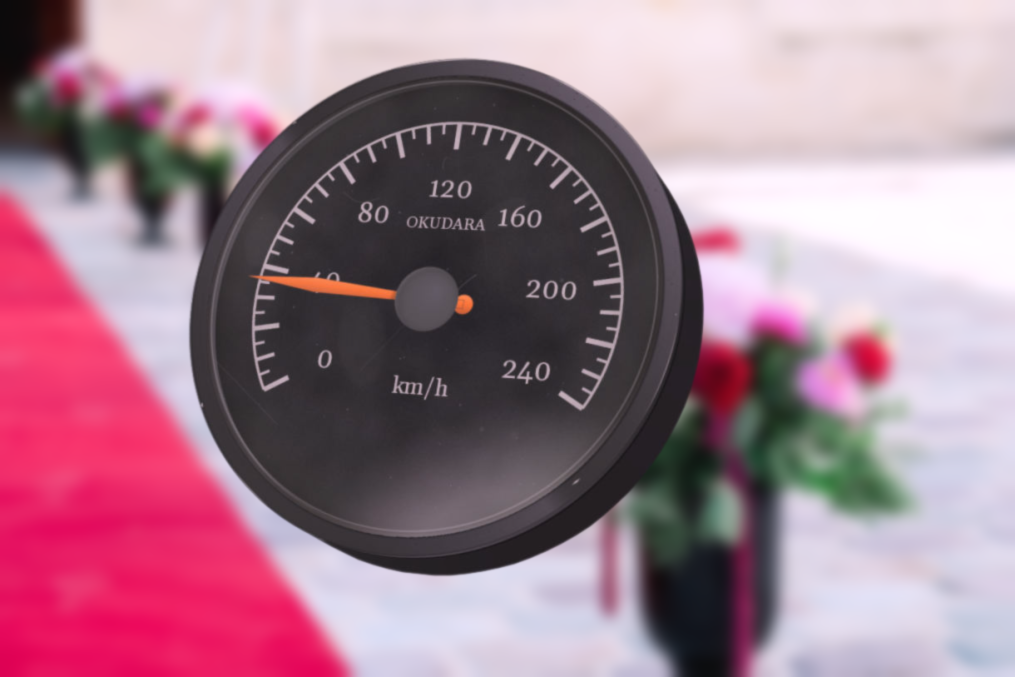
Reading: 35 km/h
